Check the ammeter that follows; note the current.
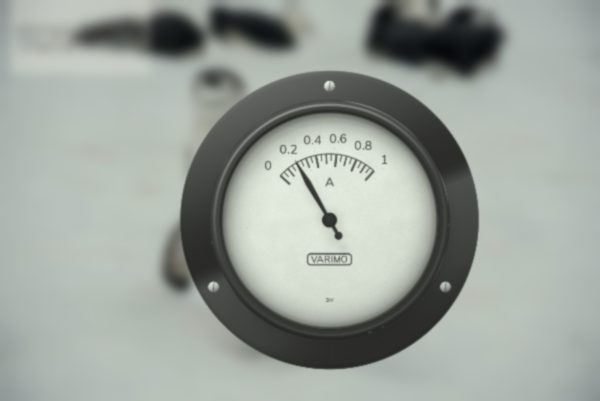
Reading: 0.2 A
